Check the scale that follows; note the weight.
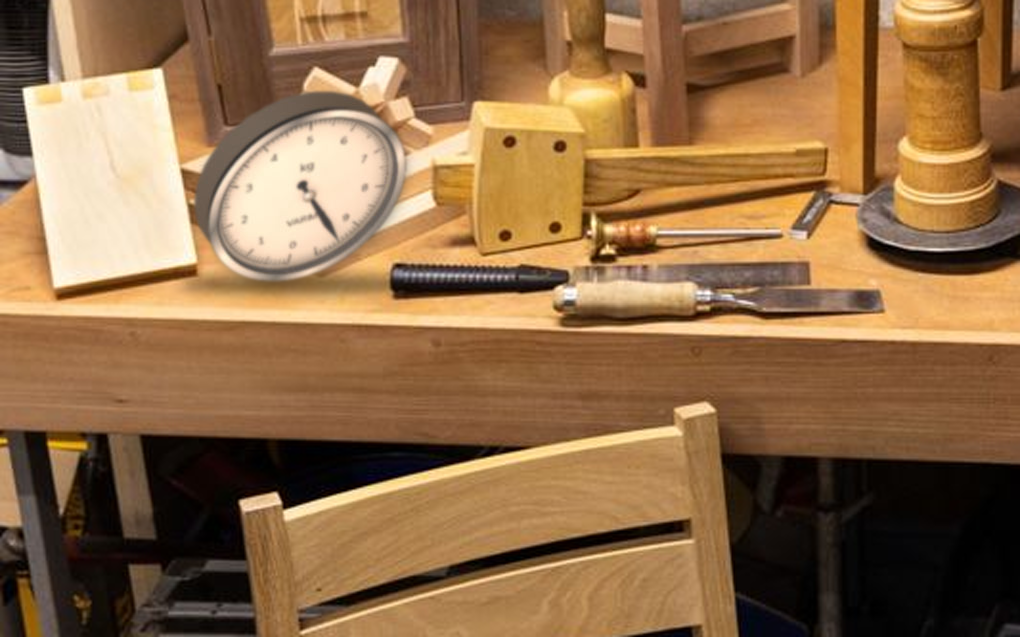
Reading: 9.5 kg
